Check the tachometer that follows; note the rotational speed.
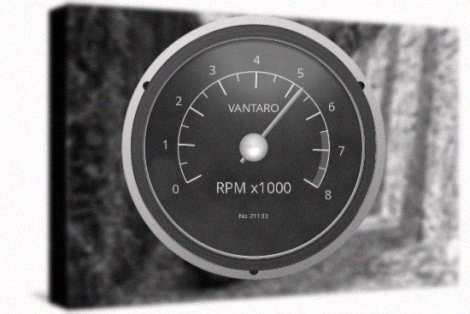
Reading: 5250 rpm
